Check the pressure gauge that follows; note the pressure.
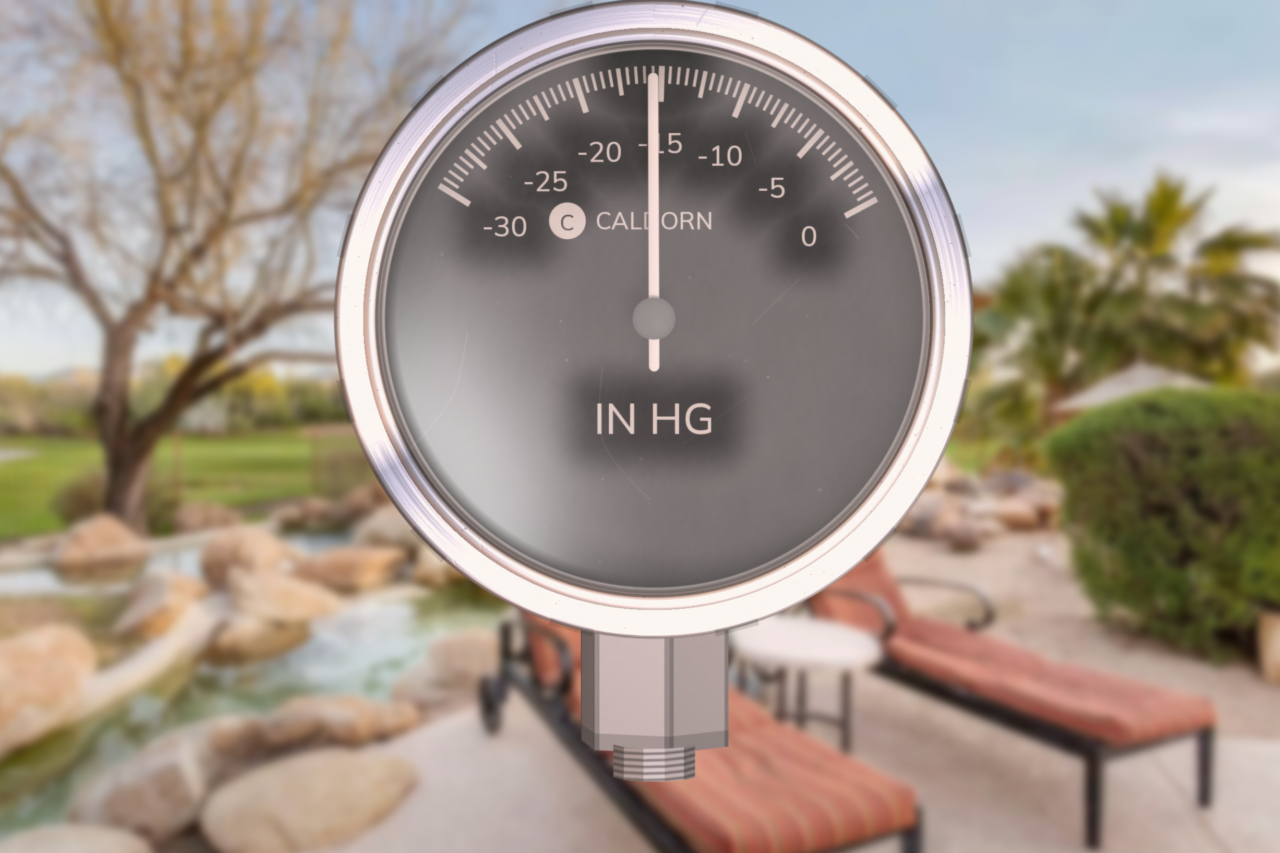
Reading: -15.5 inHg
